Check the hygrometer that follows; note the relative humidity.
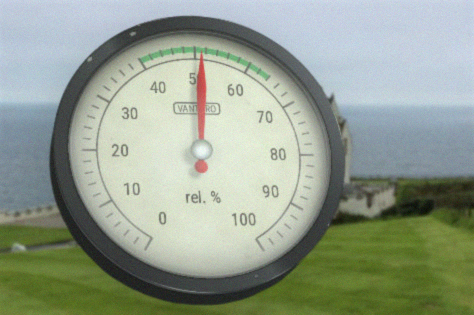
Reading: 51 %
